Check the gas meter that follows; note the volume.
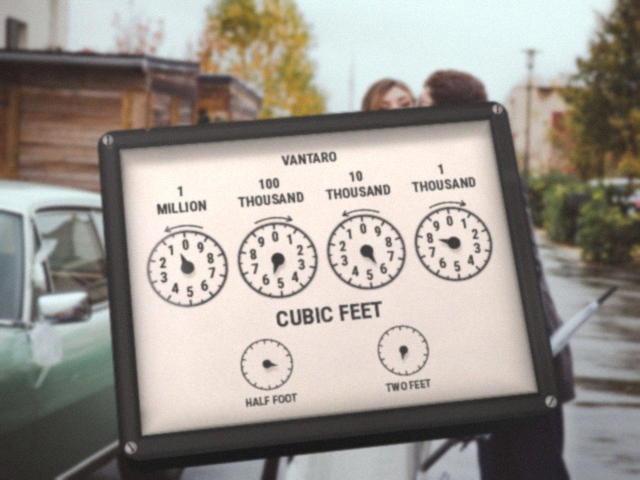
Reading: 55800 ft³
